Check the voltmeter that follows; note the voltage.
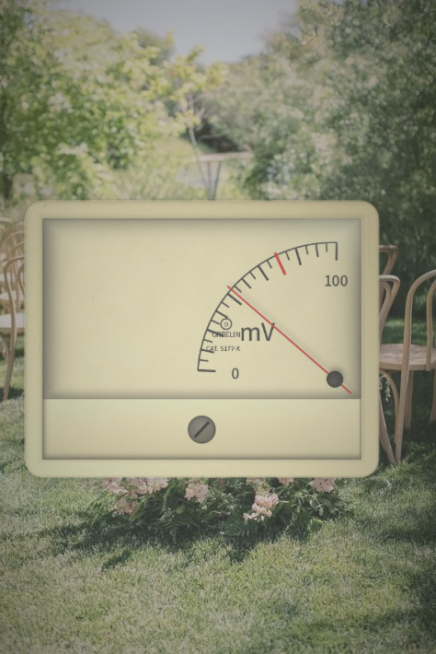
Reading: 42.5 mV
